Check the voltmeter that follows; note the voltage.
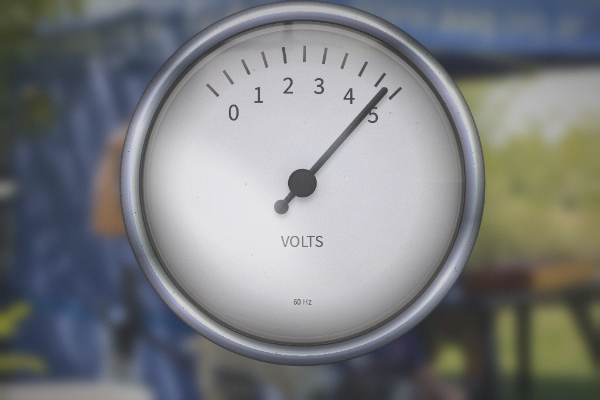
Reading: 4.75 V
